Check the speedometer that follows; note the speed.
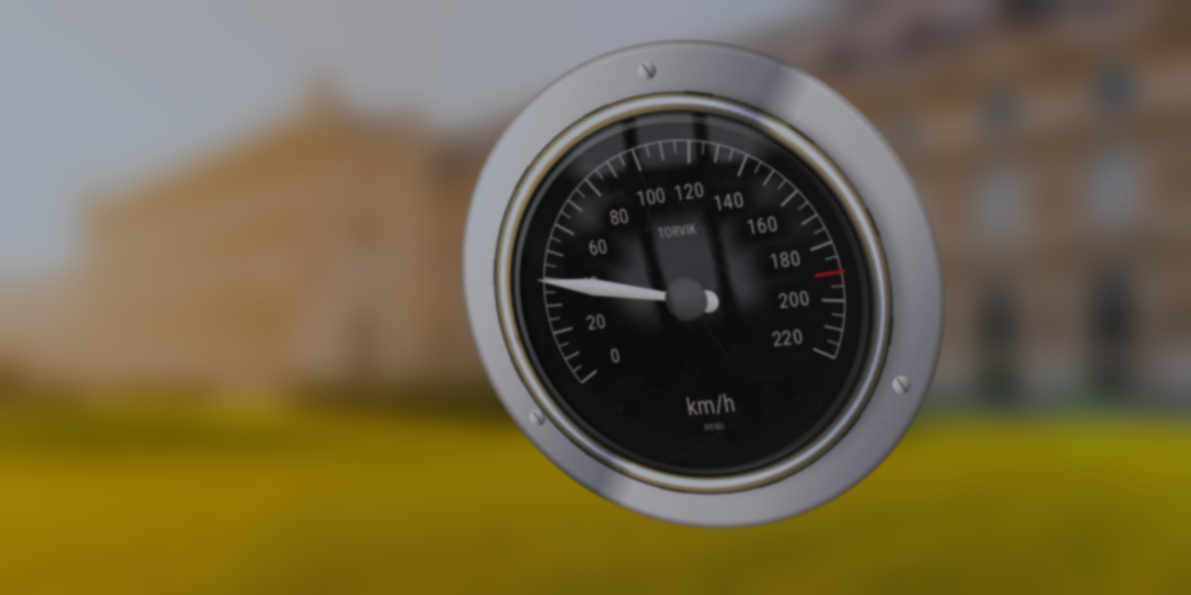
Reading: 40 km/h
